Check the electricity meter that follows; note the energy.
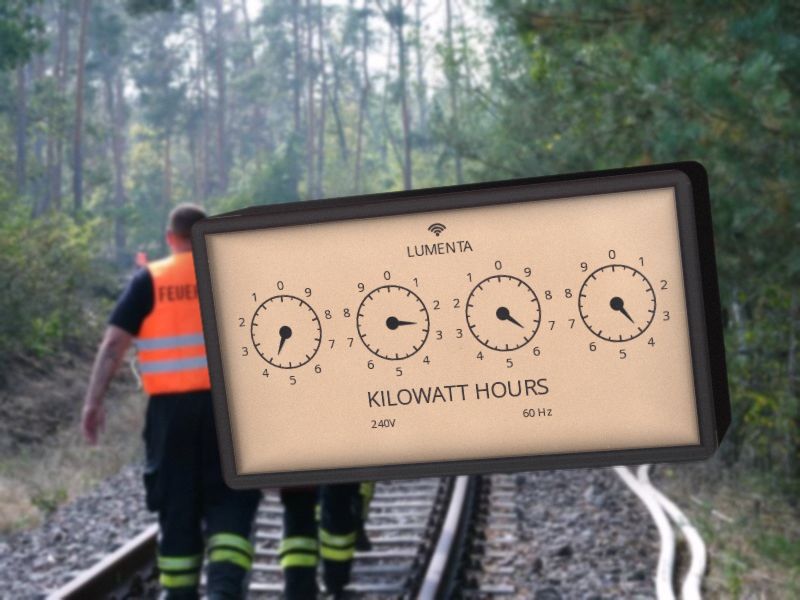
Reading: 4264 kWh
